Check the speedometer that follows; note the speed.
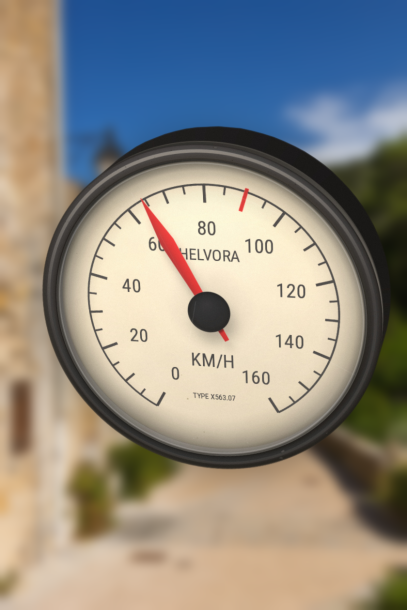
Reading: 65 km/h
